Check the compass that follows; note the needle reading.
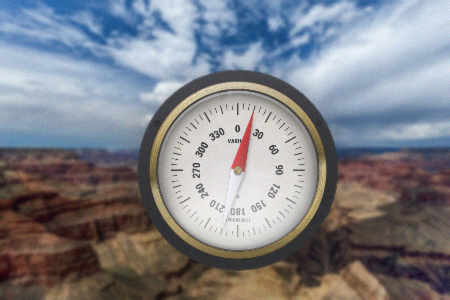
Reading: 15 °
